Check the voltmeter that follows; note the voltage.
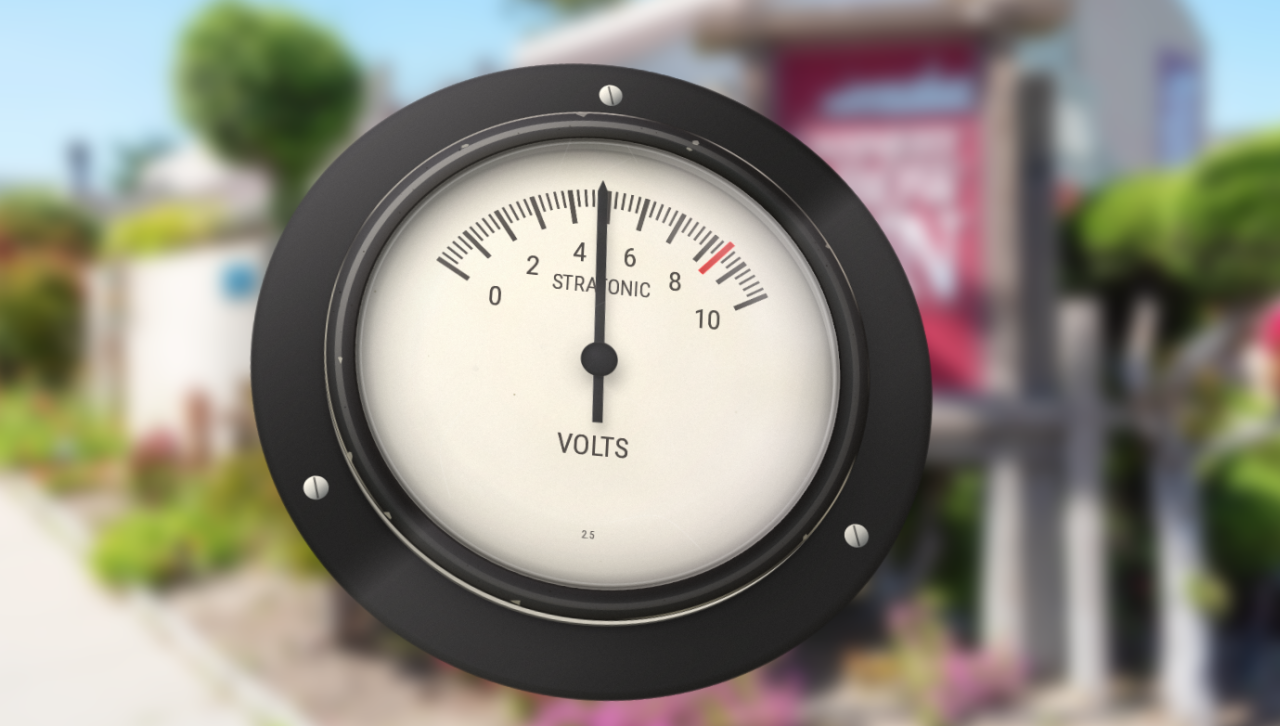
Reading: 4.8 V
